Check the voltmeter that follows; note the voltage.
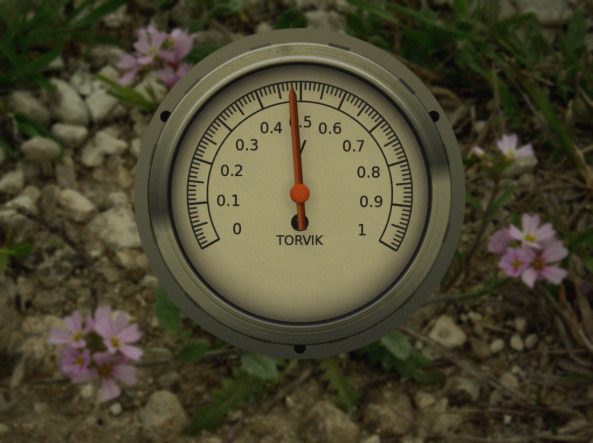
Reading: 0.48 V
